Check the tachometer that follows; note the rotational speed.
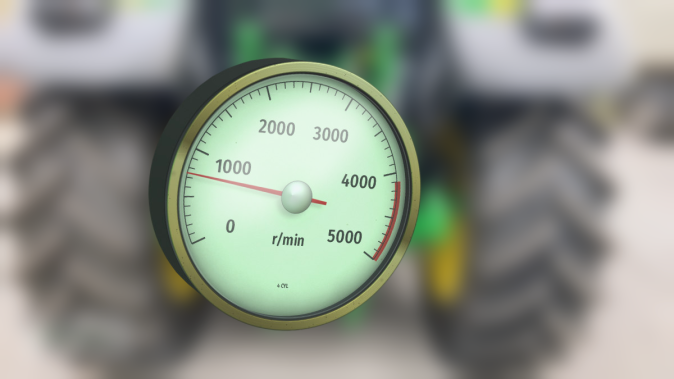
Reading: 750 rpm
